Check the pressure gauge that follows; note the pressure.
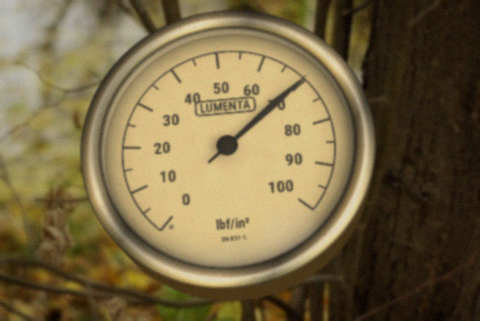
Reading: 70 psi
